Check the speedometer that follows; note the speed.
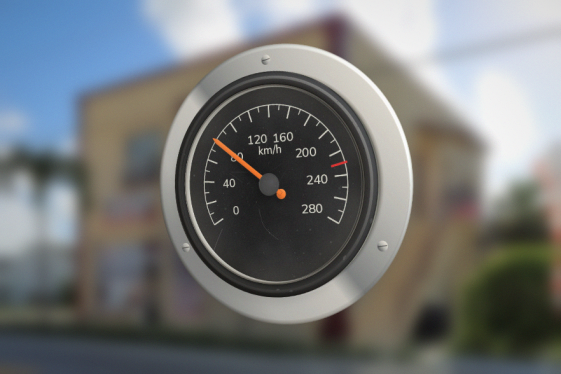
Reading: 80 km/h
